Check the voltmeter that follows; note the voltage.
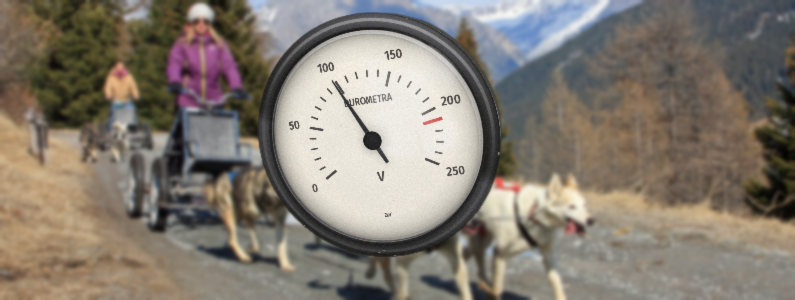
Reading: 100 V
